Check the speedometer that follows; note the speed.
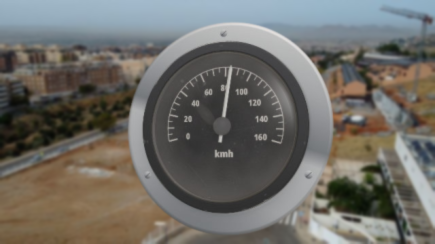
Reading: 85 km/h
